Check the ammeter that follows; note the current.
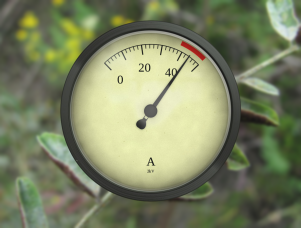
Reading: 44 A
